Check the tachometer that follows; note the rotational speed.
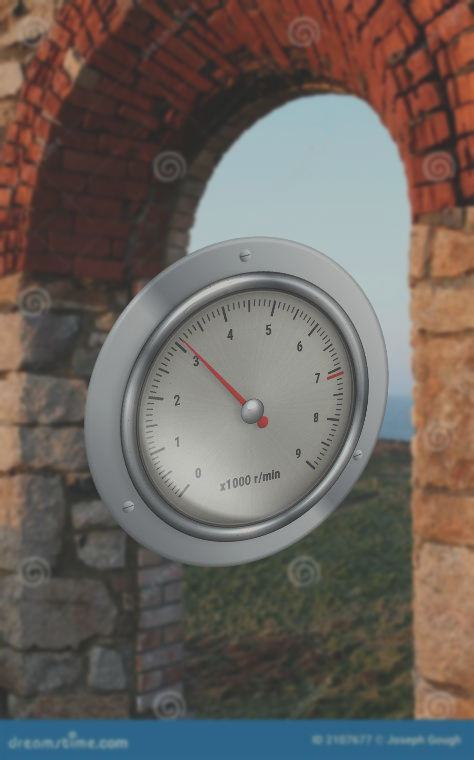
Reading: 3100 rpm
